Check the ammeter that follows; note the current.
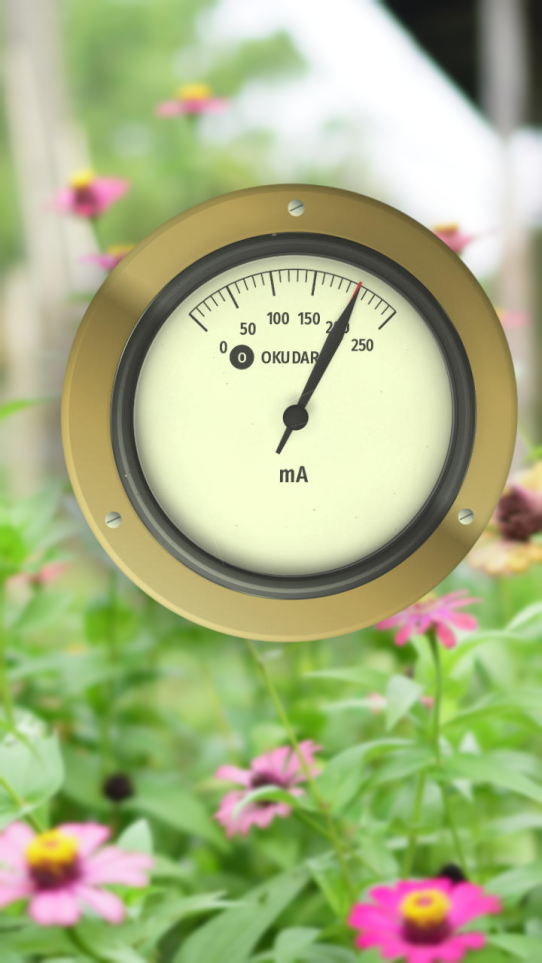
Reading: 200 mA
